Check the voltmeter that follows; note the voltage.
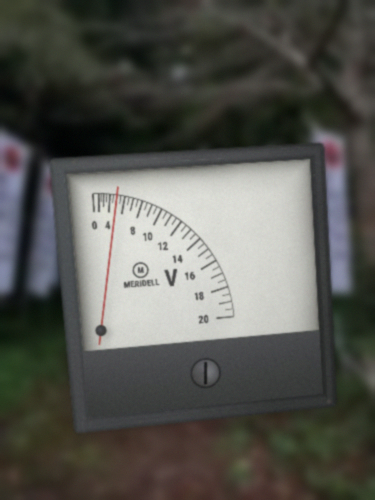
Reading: 5 V
